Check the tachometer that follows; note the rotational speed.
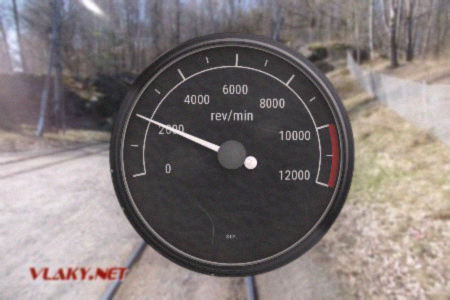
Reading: 2000 rpm
